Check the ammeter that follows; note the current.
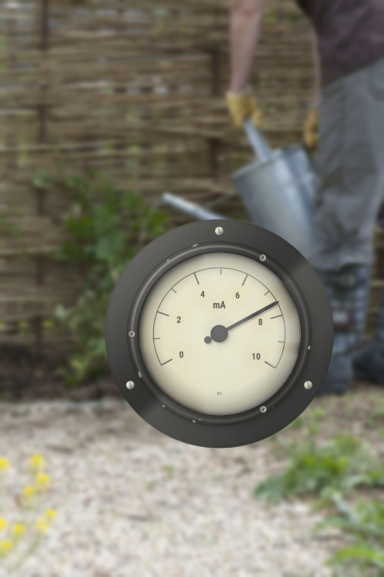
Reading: 7.5 mA
